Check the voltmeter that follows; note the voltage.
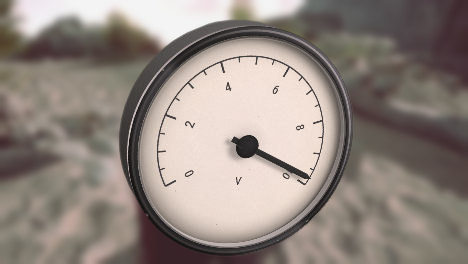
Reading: 9.75 V
